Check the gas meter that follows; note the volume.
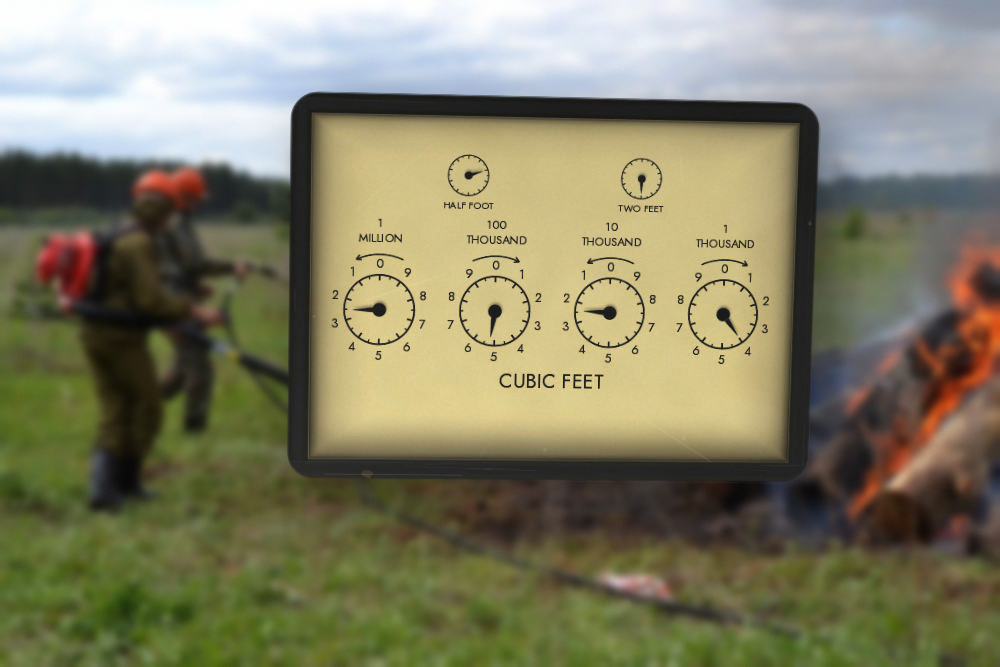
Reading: 252400 ft³
